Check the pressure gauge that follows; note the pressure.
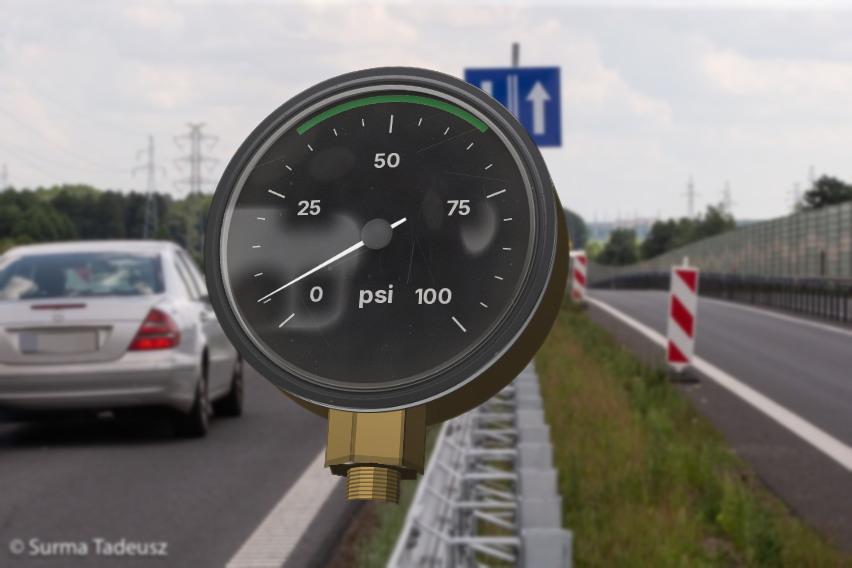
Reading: 5 psi
